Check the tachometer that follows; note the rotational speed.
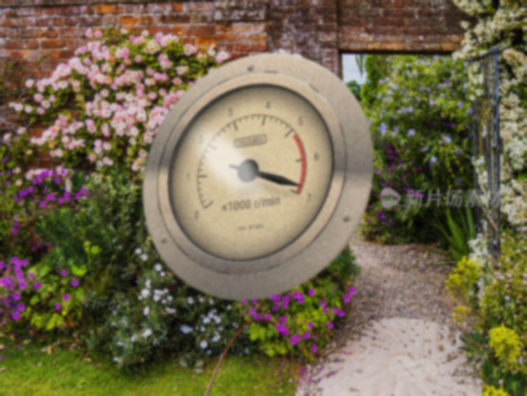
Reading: 6800 rpm
